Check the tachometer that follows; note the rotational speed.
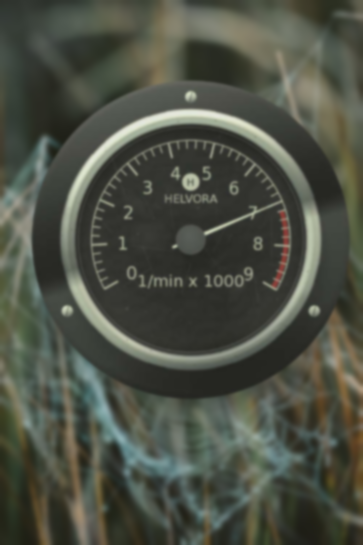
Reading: 7000 rpm
